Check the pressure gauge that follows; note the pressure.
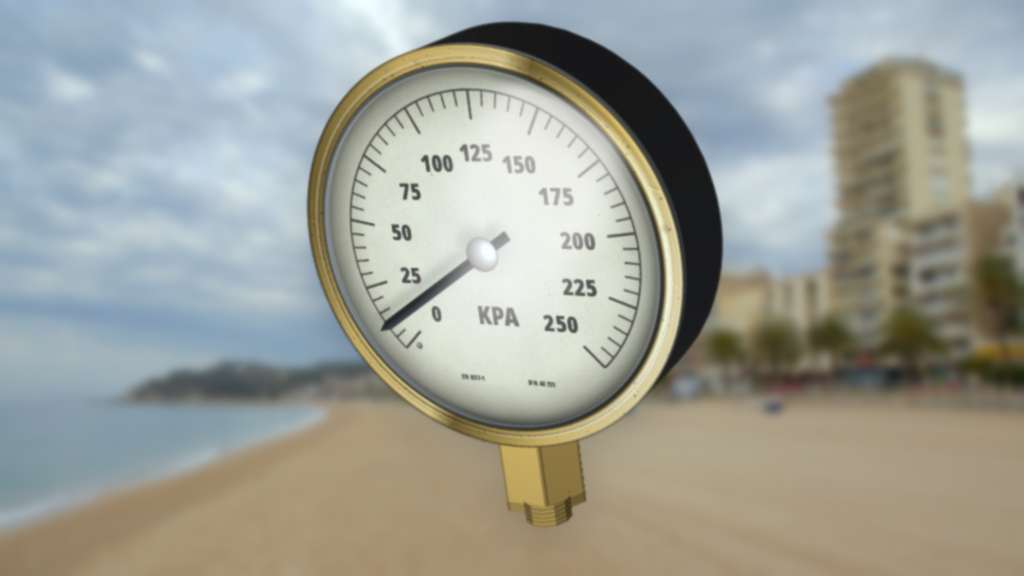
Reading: 10 kPa
